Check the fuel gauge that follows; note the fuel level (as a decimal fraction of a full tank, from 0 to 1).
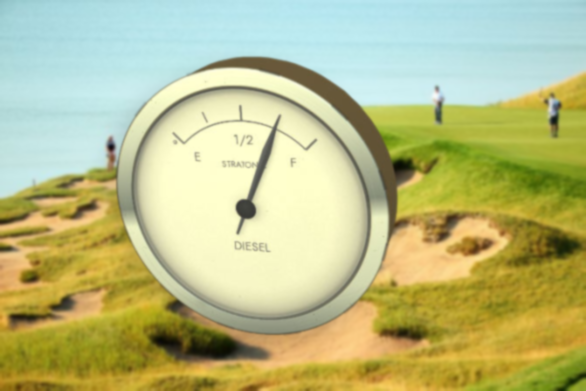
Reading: 0.75
